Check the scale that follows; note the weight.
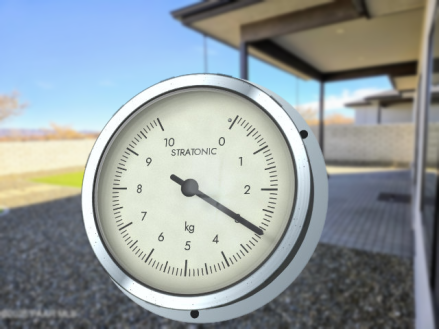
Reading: 3 kg
